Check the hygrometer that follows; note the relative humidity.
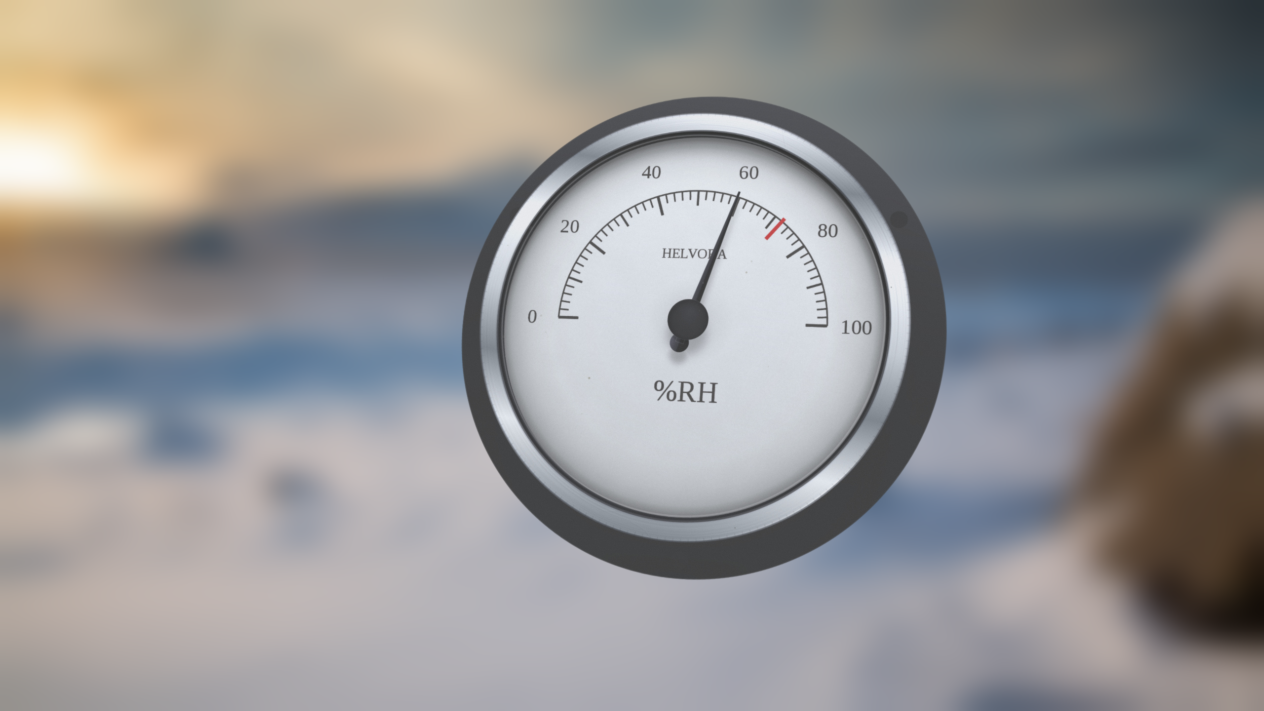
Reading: 60 %
